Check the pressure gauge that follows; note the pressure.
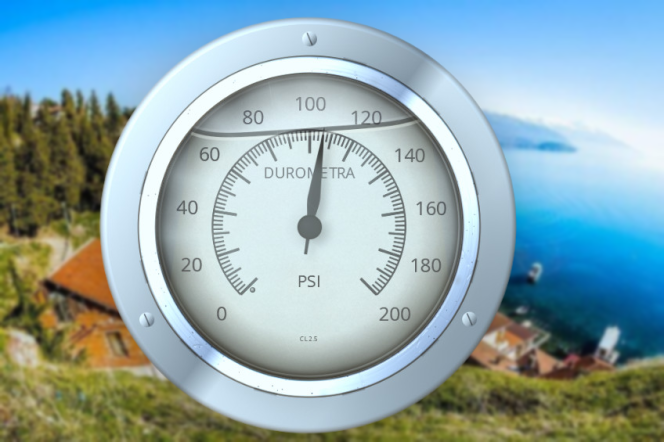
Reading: 106 psi
